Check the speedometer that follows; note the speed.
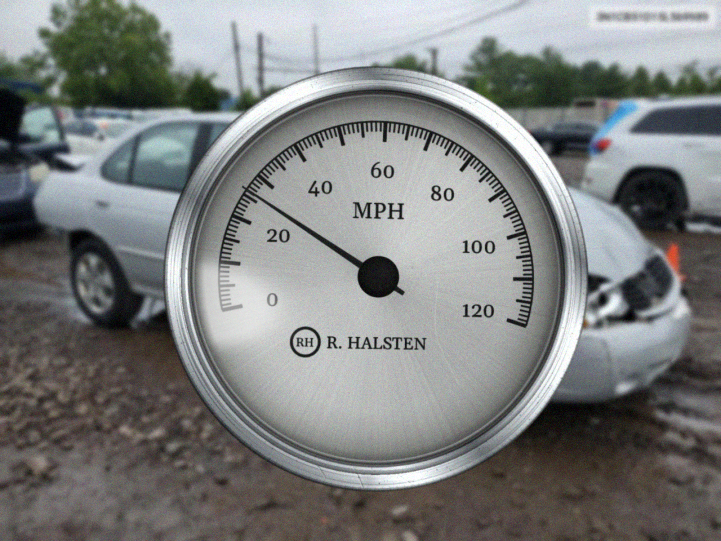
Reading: 26 mph
